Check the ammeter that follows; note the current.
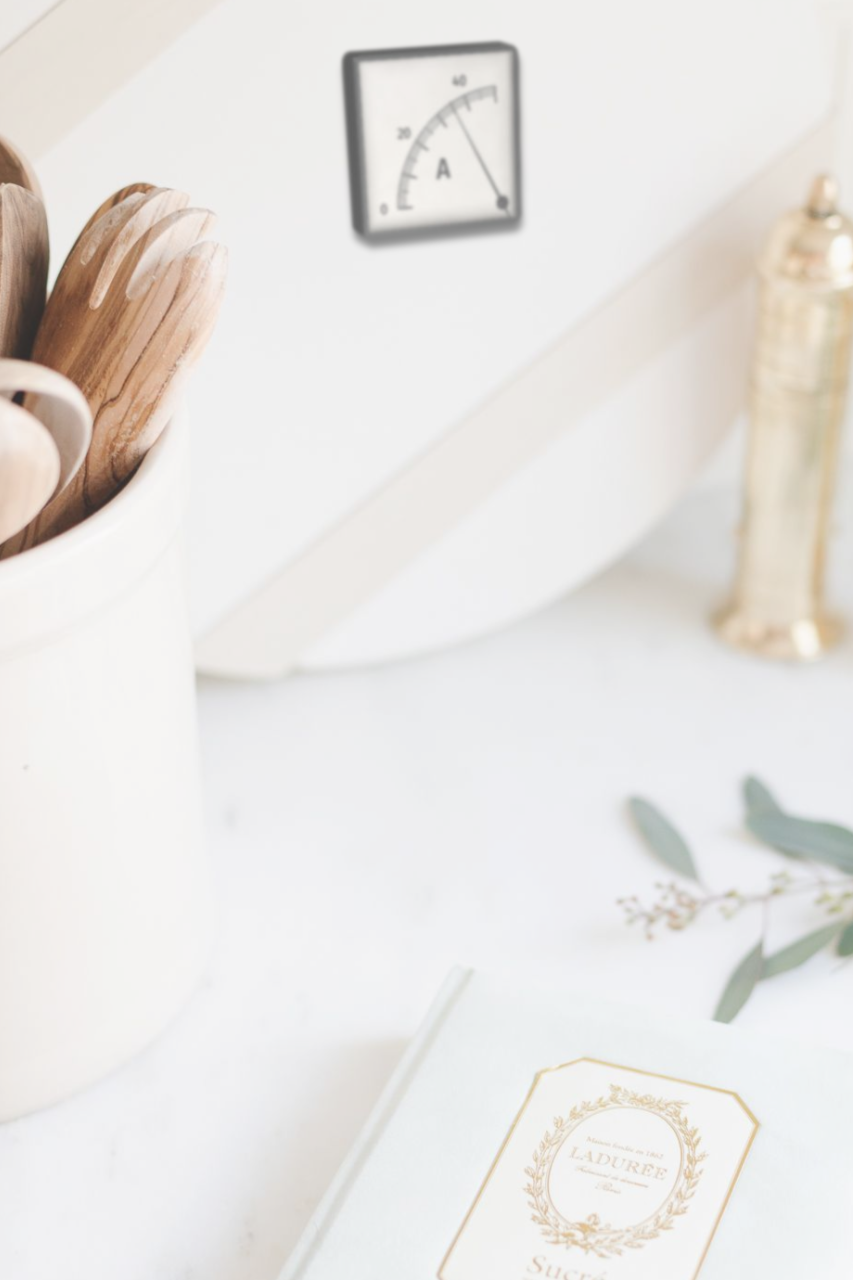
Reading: 35 A
